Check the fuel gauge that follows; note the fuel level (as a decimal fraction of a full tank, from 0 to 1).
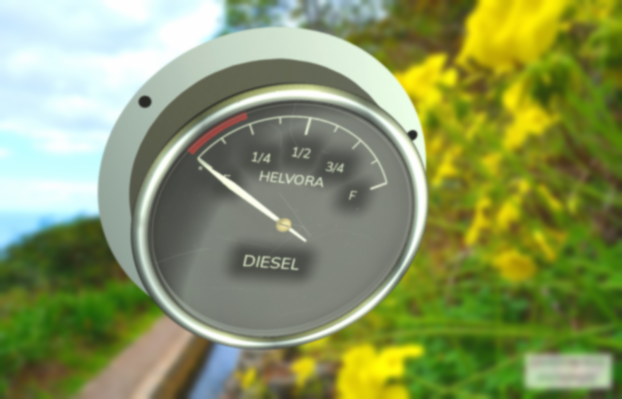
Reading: 0
